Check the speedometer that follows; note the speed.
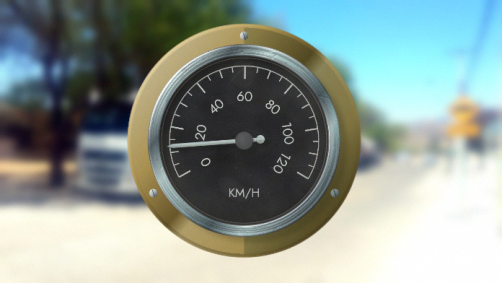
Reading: 12.5 km/h
